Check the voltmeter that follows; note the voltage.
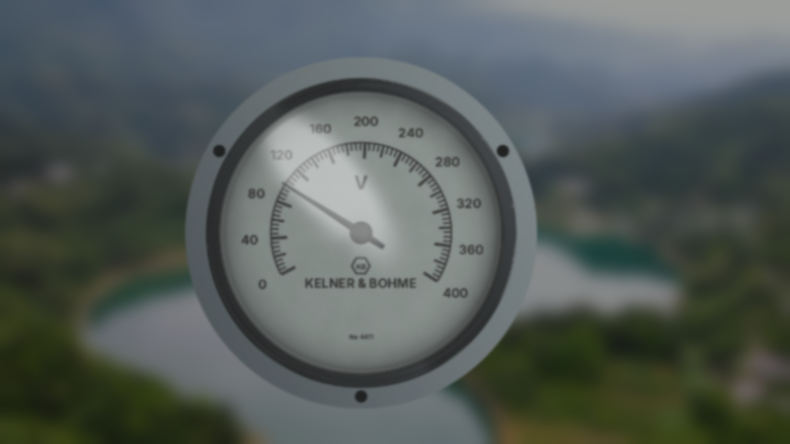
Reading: 100 V
